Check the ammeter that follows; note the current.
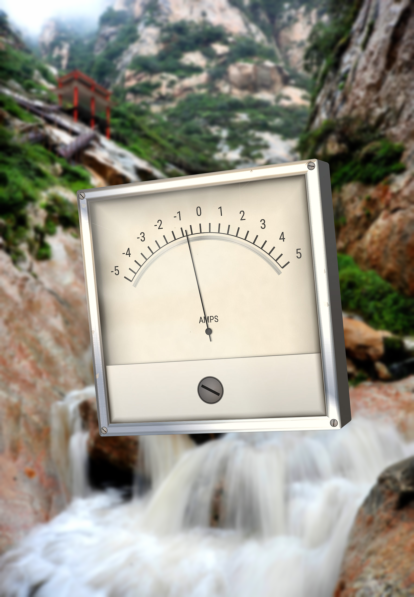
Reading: -0.75 A
